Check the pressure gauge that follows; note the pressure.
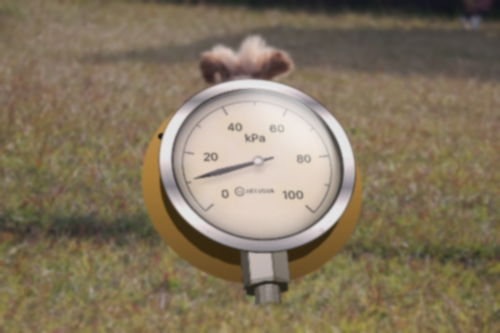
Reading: 10 kPa
